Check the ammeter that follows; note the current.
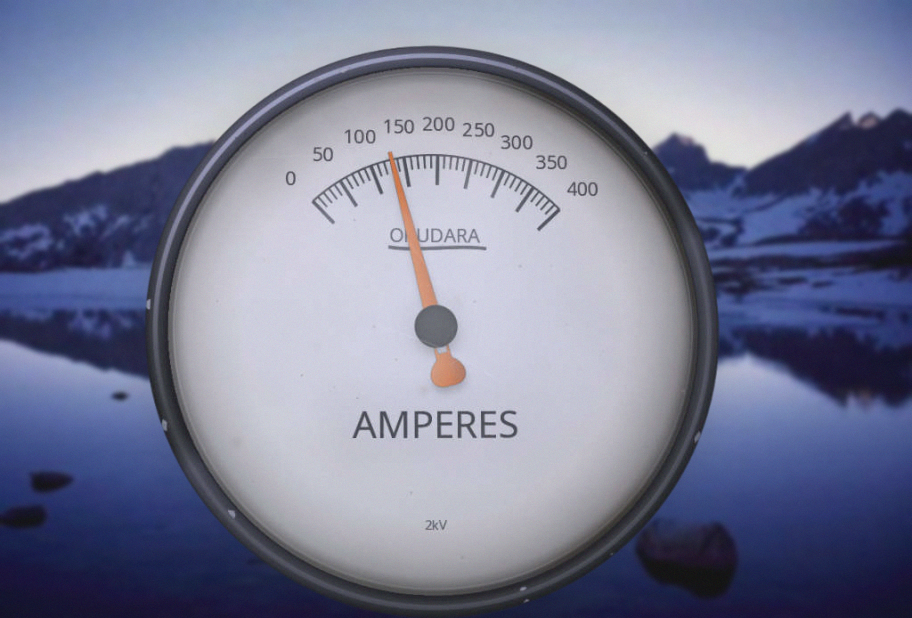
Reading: 130 A
